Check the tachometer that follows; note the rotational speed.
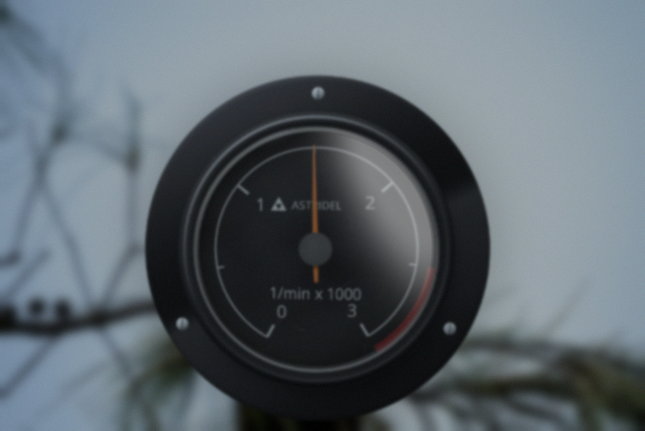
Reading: 1500 rpm
